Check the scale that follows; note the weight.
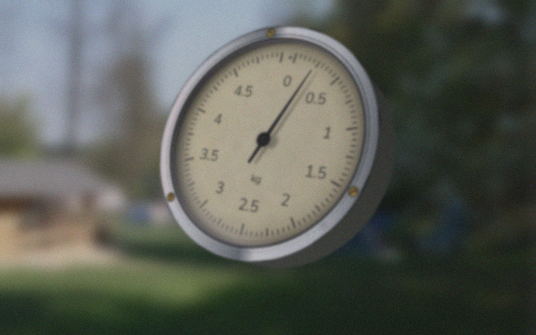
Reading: 0.25 kg
